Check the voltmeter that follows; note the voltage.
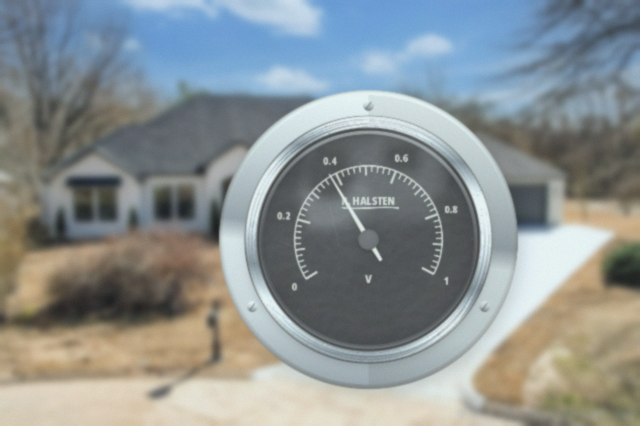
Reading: 0.38 V
